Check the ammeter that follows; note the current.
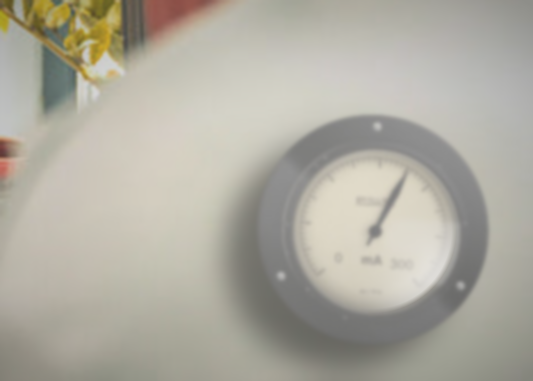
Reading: 175 mA
